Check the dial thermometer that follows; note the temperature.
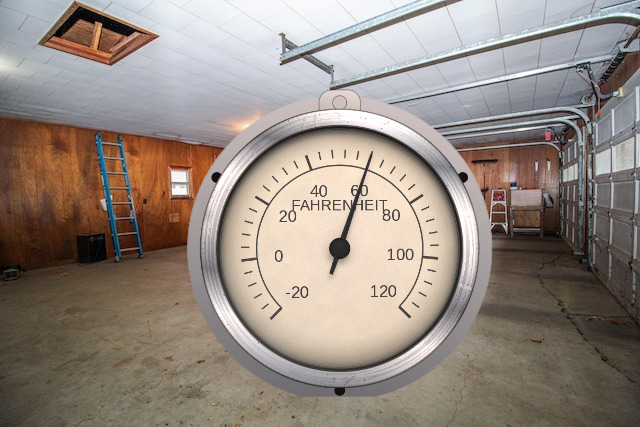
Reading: 60 °F
